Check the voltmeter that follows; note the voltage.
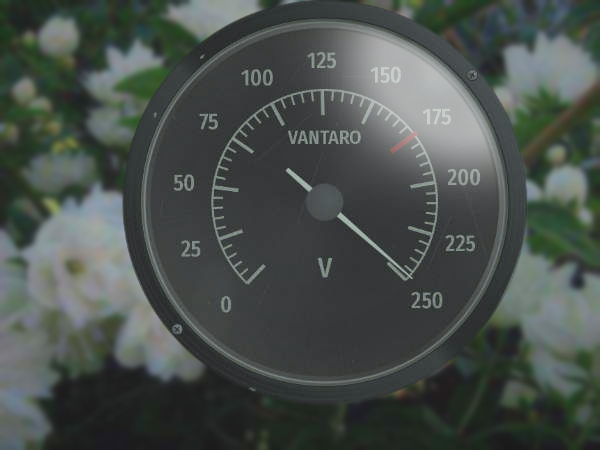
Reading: 247.5 V
